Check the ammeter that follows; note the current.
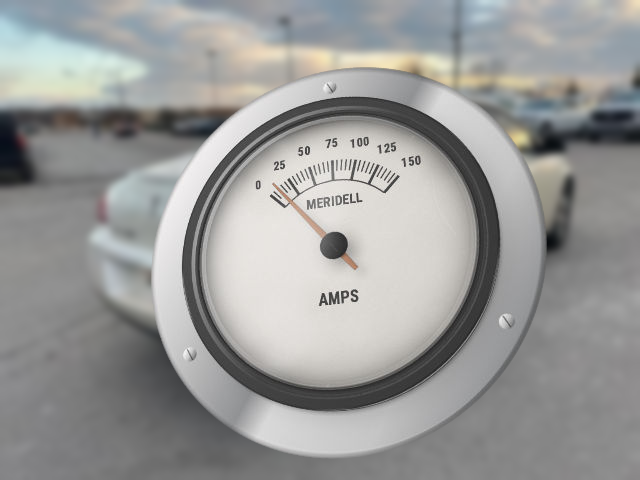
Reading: 10 A
